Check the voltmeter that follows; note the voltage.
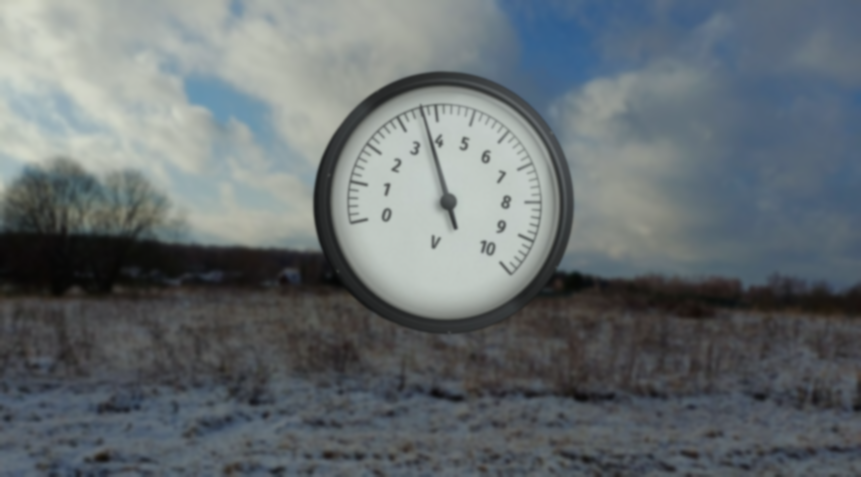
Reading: 3.6 V
